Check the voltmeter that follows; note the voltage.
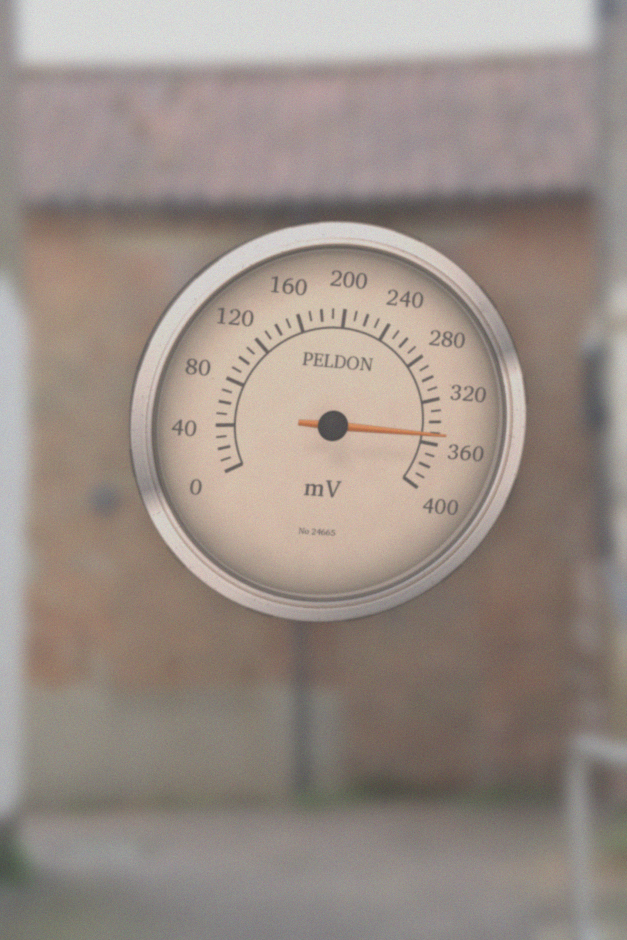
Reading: 350 mV
